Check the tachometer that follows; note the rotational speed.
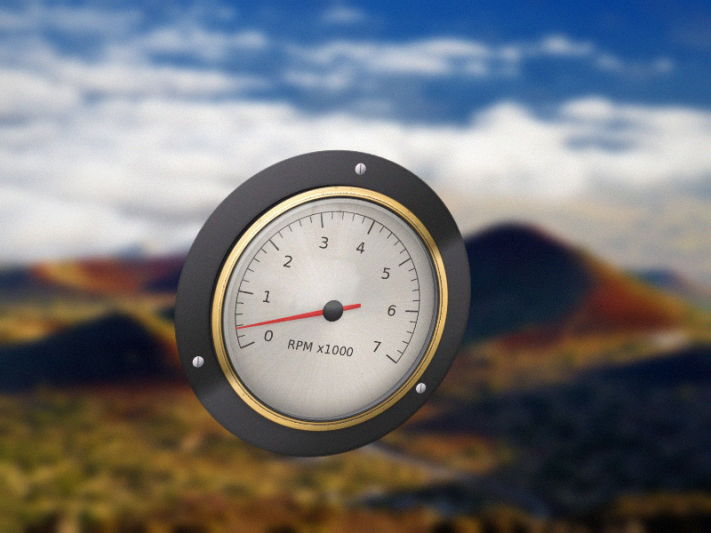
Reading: 400 rpm
